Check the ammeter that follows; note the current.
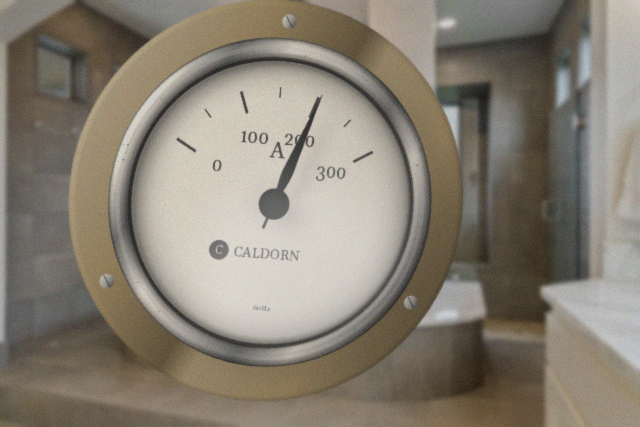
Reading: 200 A
